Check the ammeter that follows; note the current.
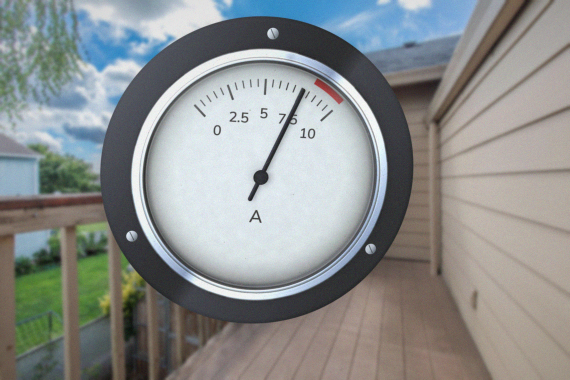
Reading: 7.5 A
